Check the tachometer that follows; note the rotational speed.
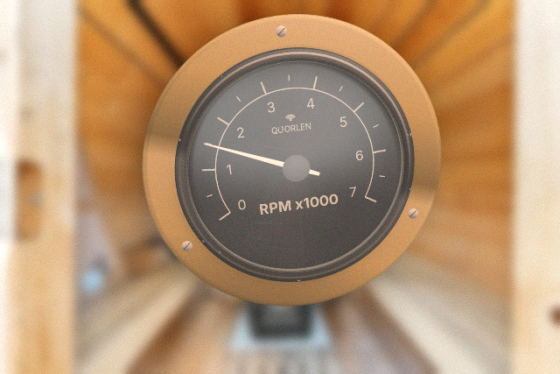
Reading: 1500 rpm
